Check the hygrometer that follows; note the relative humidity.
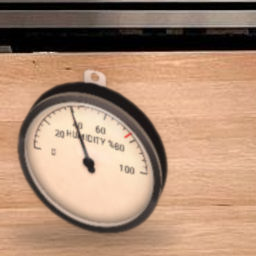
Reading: 40 %
